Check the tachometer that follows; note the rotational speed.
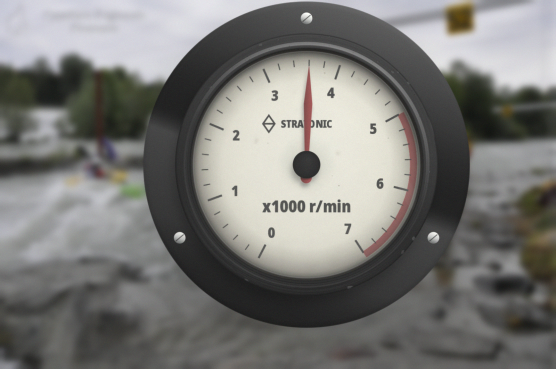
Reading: 3600 rpm
